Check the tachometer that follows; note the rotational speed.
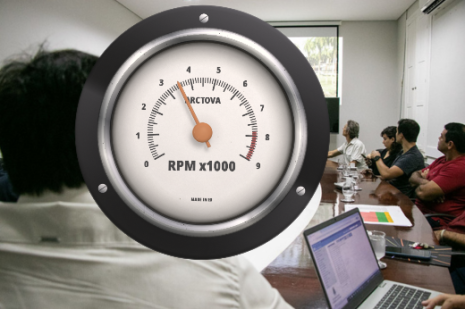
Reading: 3500 rpm
